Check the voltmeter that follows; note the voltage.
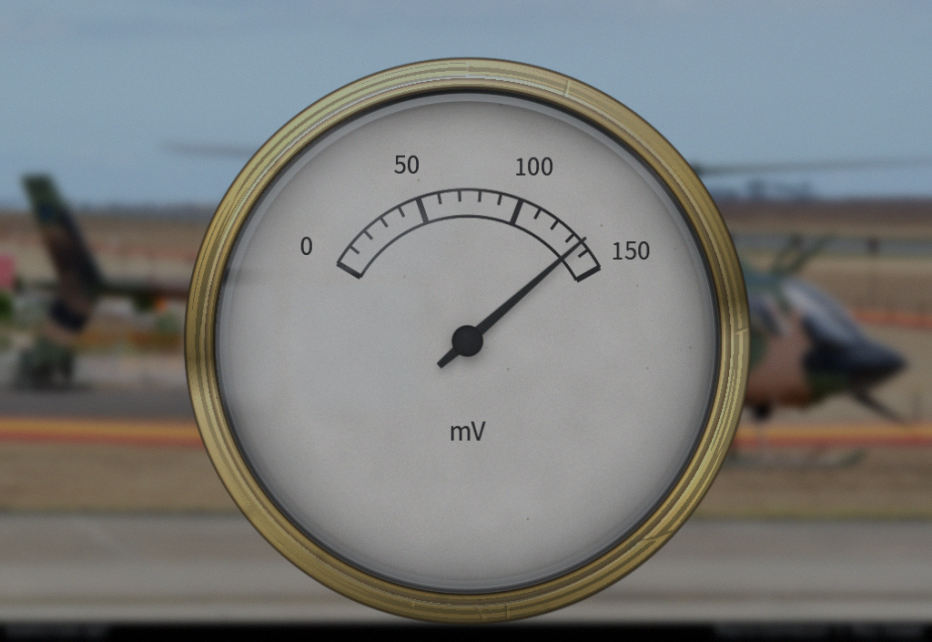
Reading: 135 mV
